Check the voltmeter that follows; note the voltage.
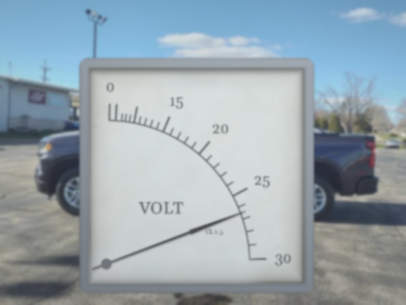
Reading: 26.5 V
